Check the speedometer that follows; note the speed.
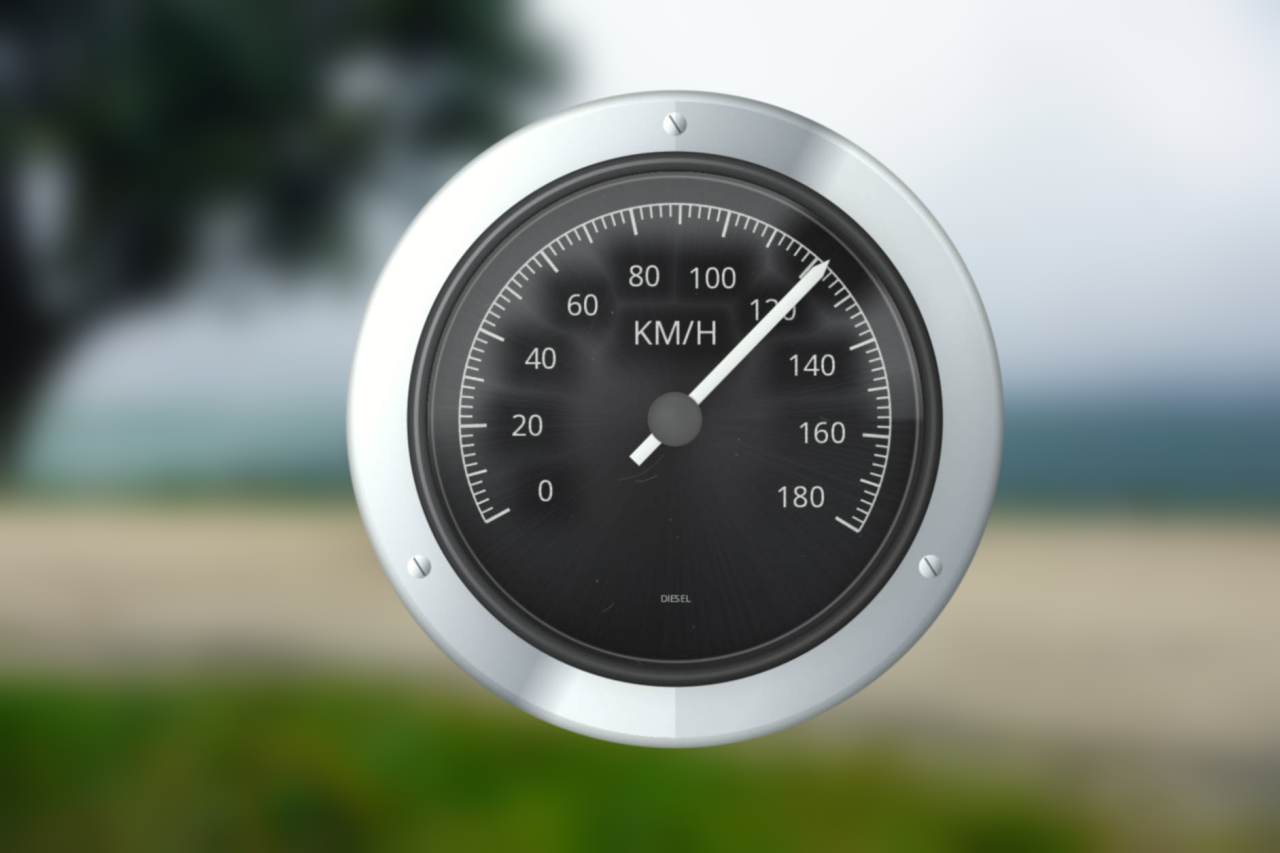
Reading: 122 km/h
